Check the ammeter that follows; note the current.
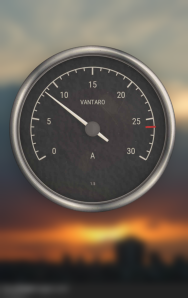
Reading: 8.5 A
